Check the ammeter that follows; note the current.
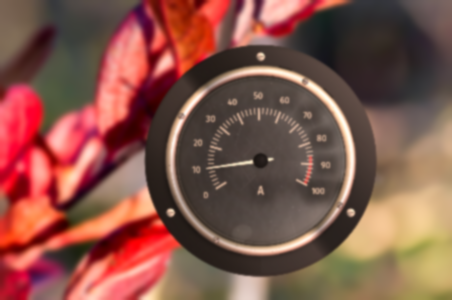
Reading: 10 A
